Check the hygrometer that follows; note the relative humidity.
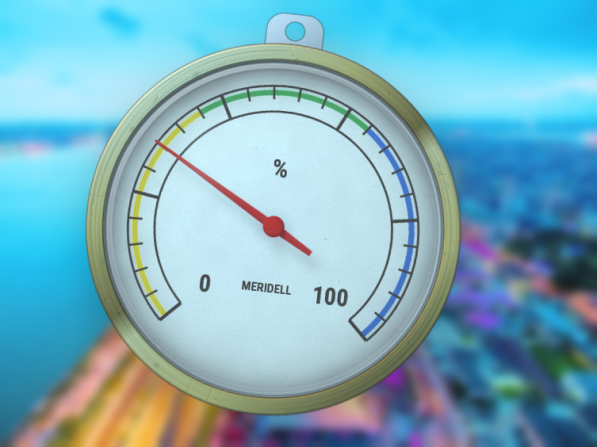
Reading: 28 %
